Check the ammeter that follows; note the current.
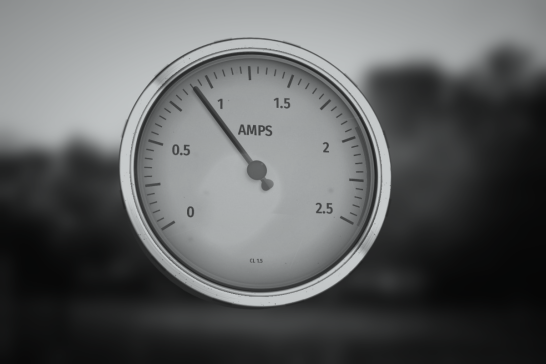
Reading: 0.9 A
